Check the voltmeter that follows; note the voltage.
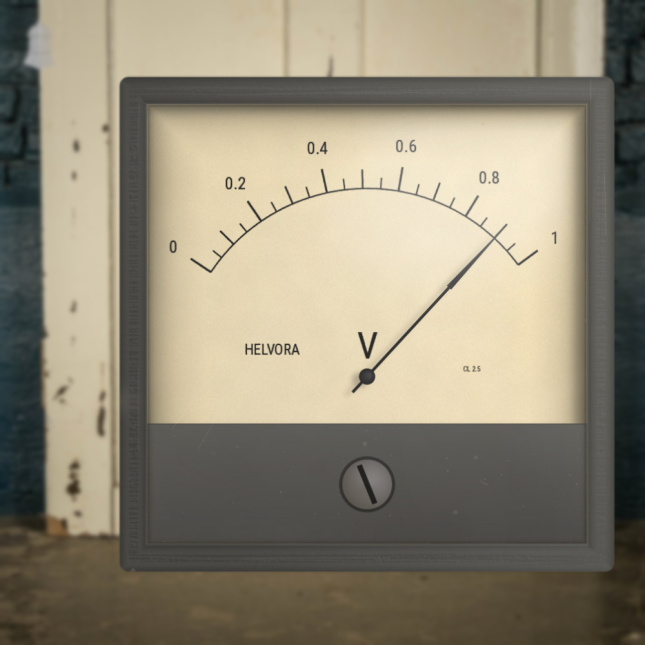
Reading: 0.9 V
